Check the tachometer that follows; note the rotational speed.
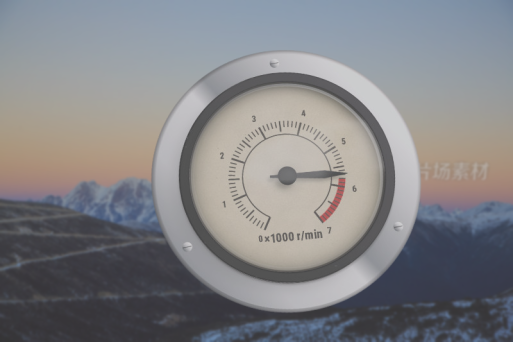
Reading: 5700 rpm
